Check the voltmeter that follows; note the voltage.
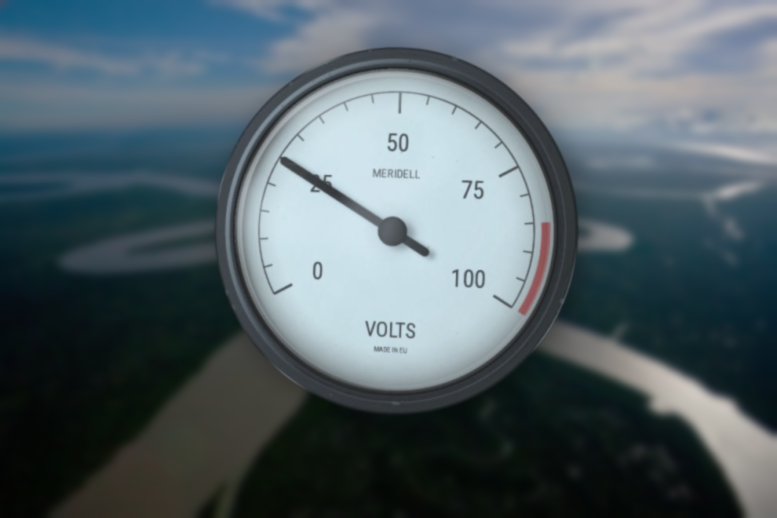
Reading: 25 V
